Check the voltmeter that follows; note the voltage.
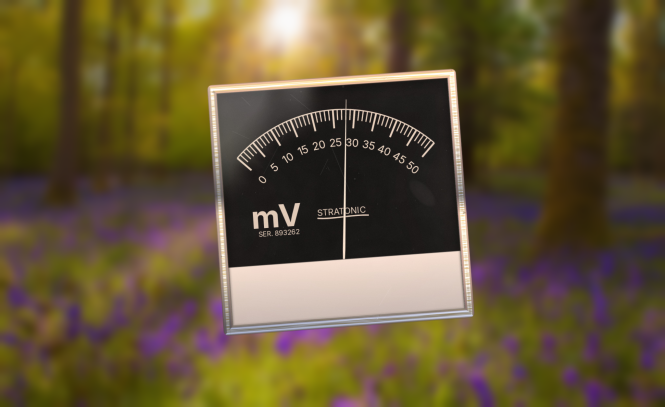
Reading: 28 mV
